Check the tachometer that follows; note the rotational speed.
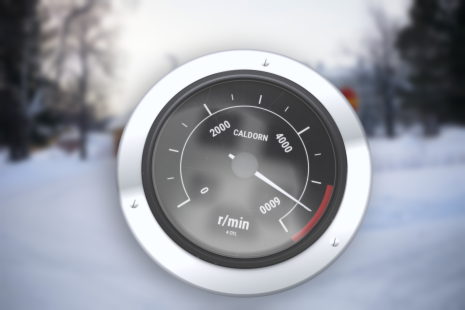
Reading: 5500 rpm
